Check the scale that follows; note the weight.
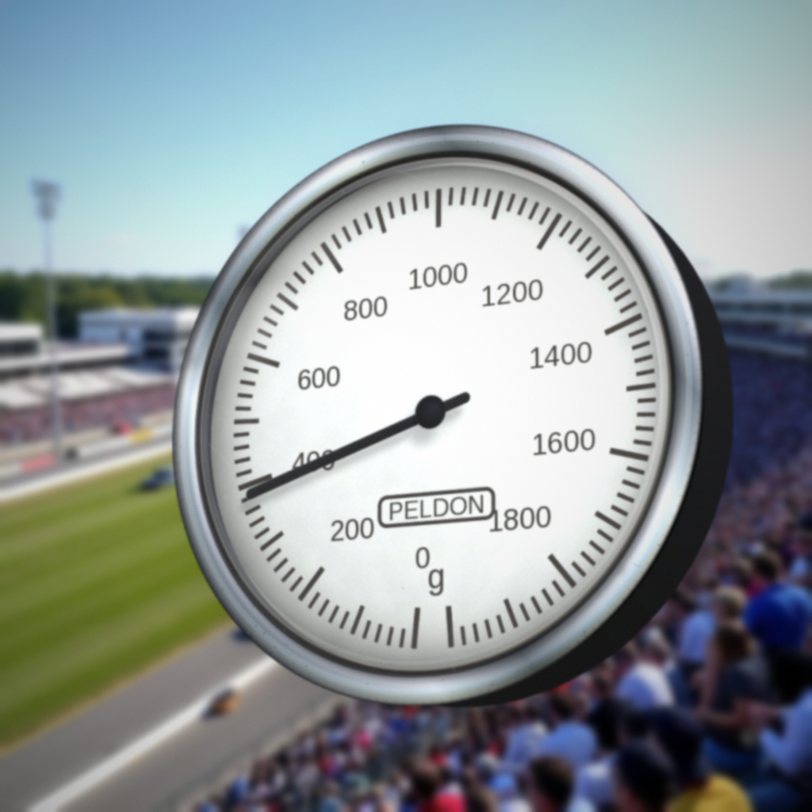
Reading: 380 g
